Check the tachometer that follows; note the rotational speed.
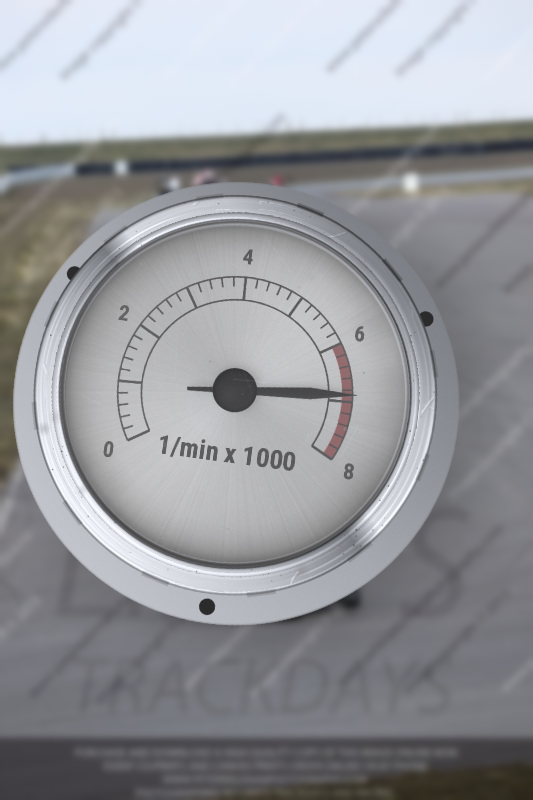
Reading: 6900 rpm
